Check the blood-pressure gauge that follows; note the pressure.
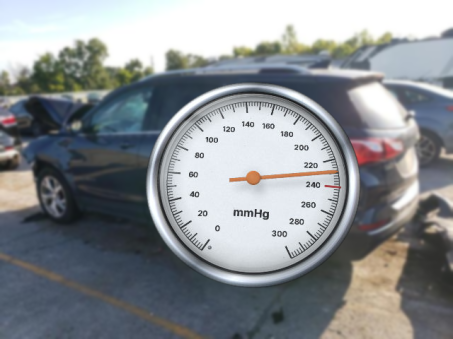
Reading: 230 mmHg
